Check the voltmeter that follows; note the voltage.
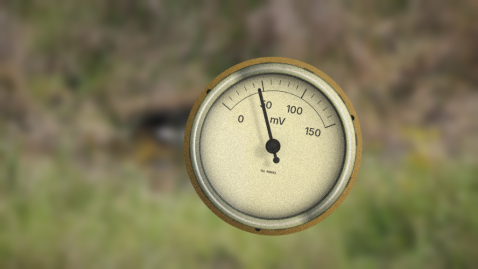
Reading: 45 mV
